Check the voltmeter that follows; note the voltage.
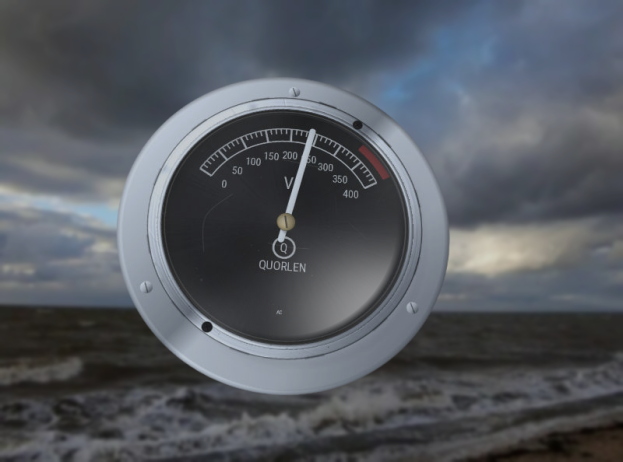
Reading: 240 V
